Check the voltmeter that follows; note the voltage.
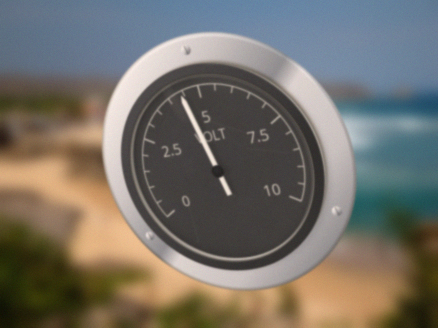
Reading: 4.5 V
